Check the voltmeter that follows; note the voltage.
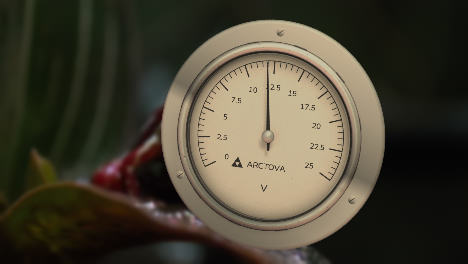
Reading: 12 V
